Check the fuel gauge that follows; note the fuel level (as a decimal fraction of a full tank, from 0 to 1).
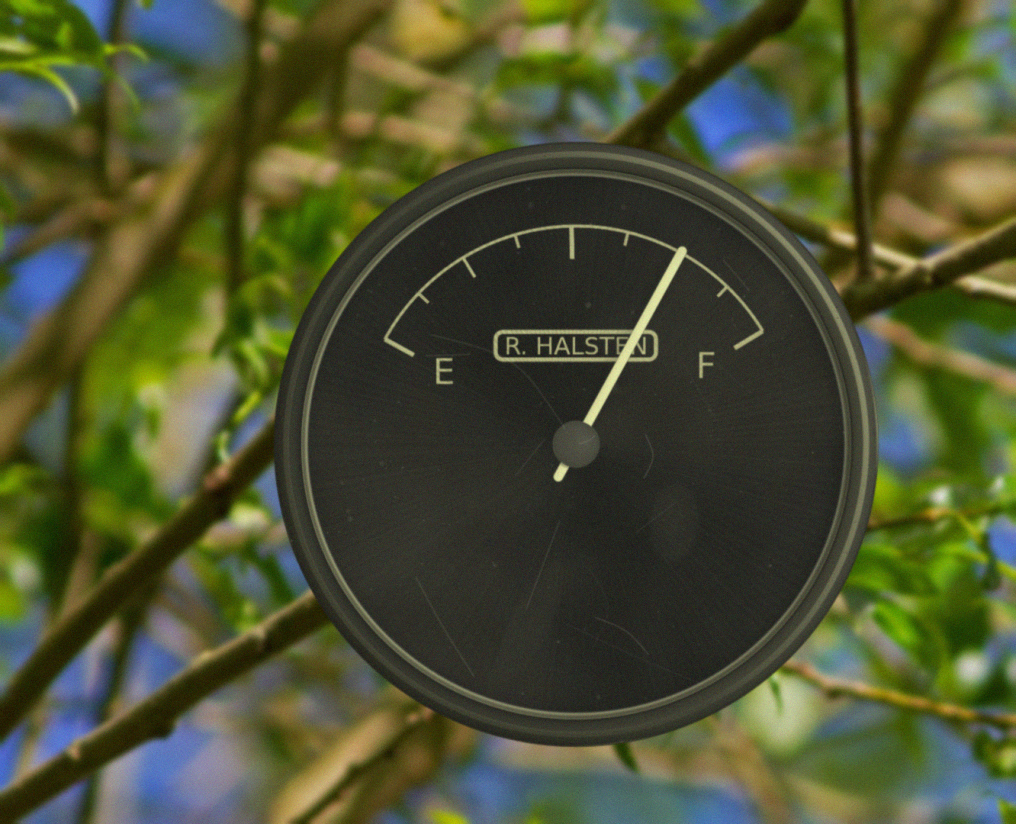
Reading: 0.75
